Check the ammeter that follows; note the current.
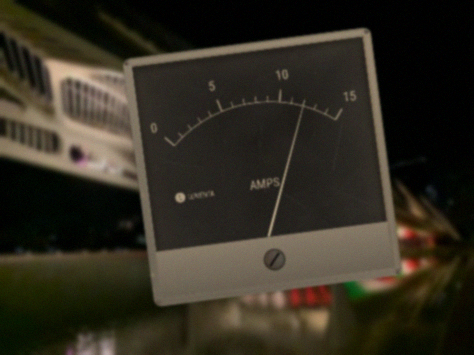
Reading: 12 A
